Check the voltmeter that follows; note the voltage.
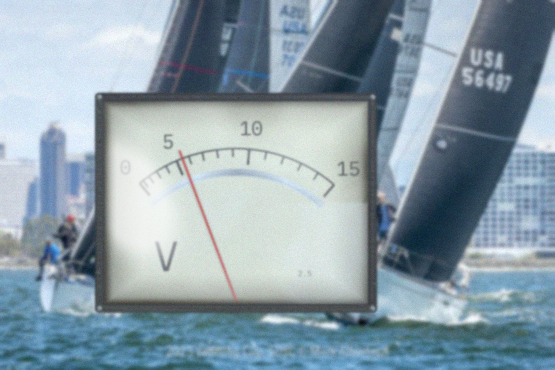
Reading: 5.5 V
